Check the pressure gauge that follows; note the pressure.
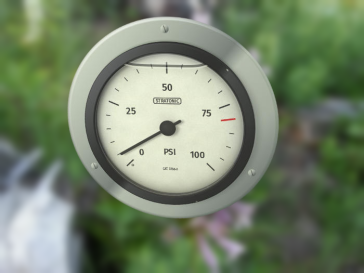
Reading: 5 psi
